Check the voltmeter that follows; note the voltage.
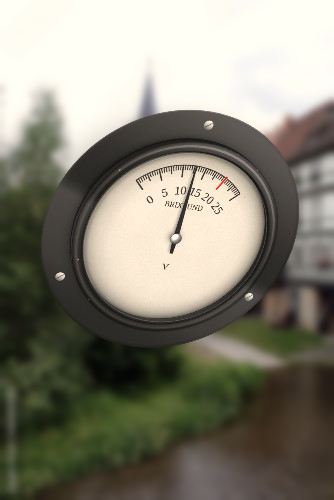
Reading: 12.5 V
